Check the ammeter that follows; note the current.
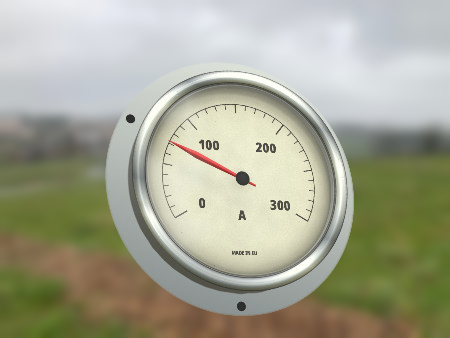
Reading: 70 A
